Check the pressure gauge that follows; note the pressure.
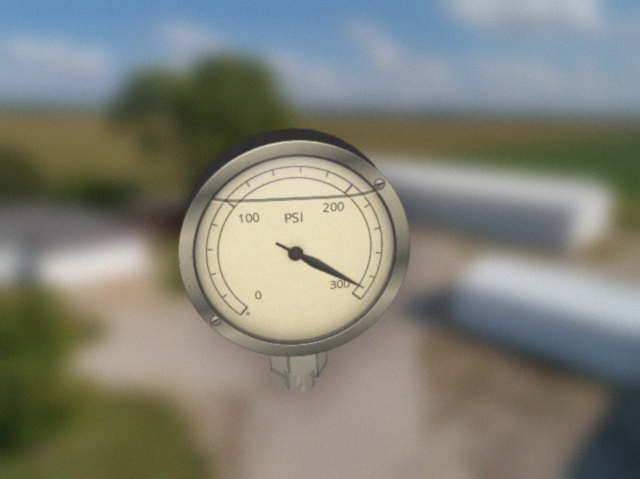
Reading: 290 psi
